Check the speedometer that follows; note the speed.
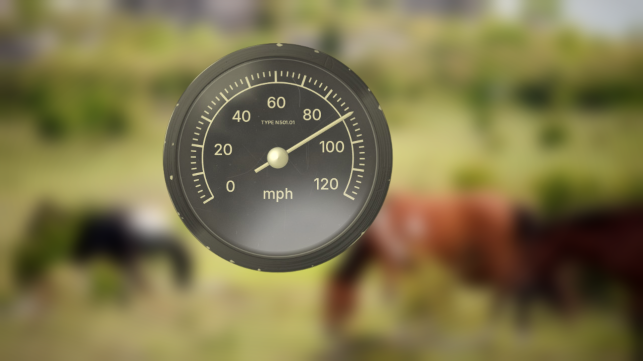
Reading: 90 mph
